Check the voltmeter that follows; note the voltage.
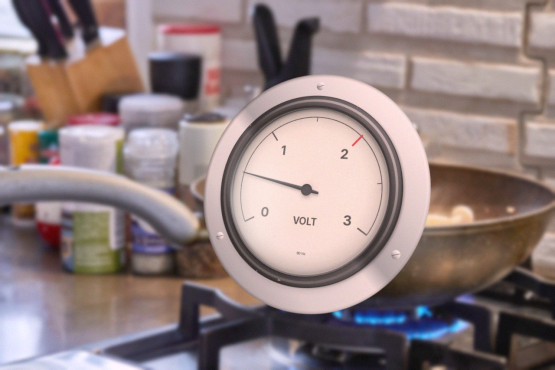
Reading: 0.5 V
